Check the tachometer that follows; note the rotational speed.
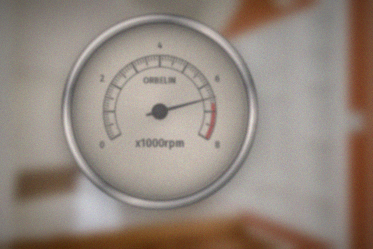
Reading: 6500 rpm
